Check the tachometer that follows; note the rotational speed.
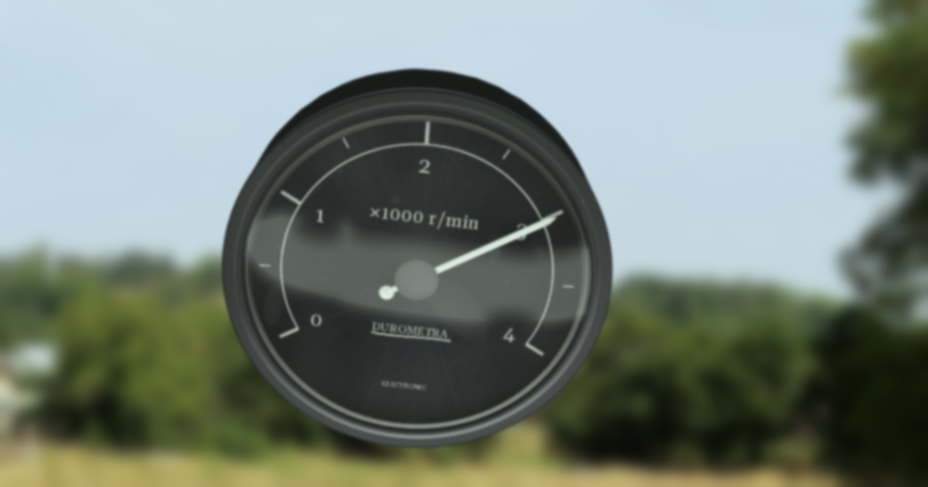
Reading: 3000 rpm
